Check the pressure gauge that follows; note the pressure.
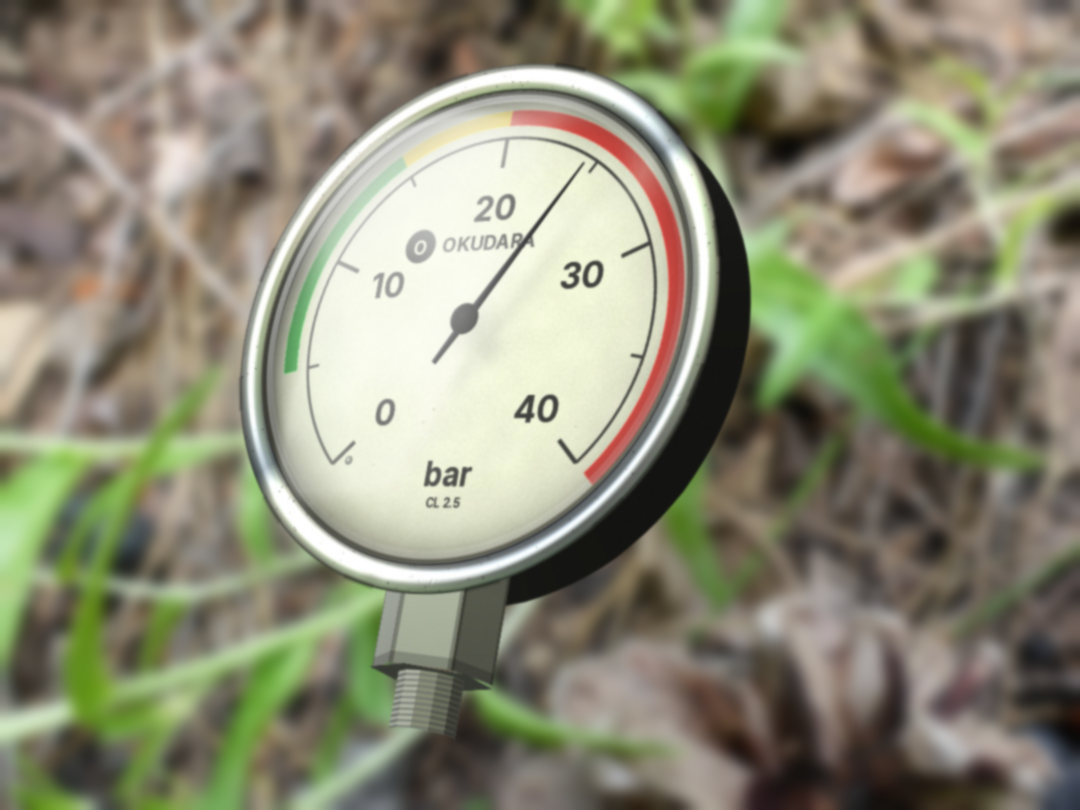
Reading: 25 bar
